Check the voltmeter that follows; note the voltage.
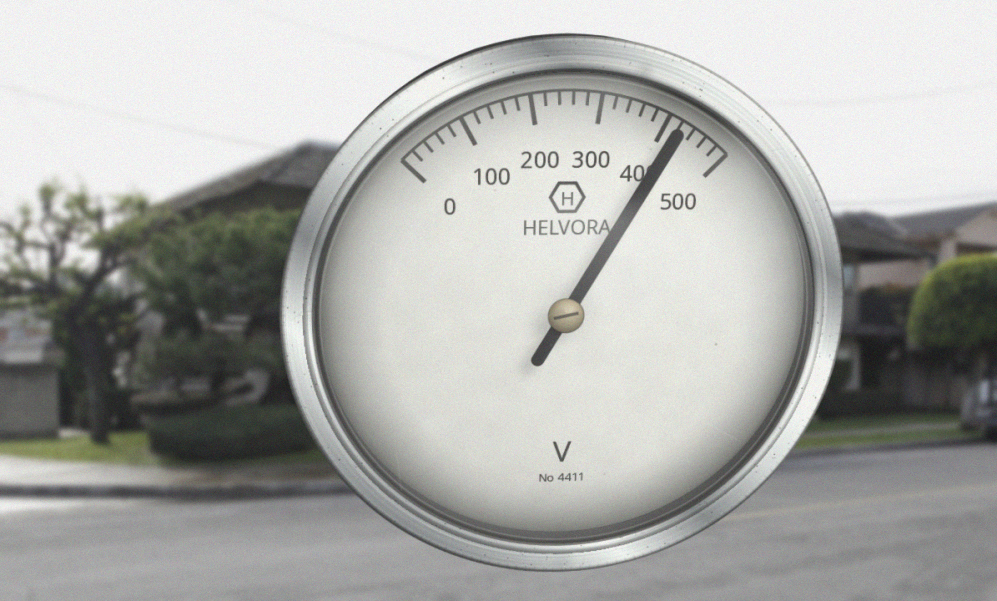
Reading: 420 V
